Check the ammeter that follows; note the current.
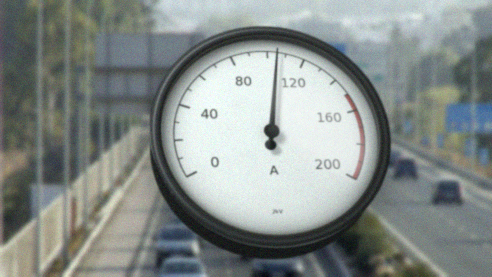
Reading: 105 A
